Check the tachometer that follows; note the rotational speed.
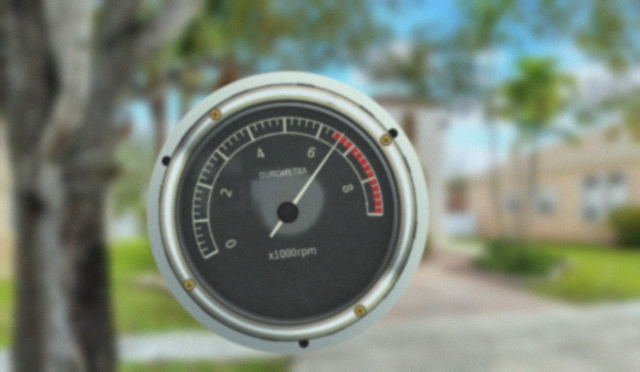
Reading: 6600 rpm
